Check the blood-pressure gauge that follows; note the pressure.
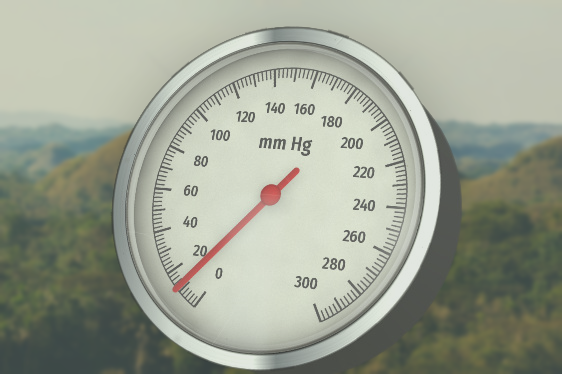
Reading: 10 mmHg
